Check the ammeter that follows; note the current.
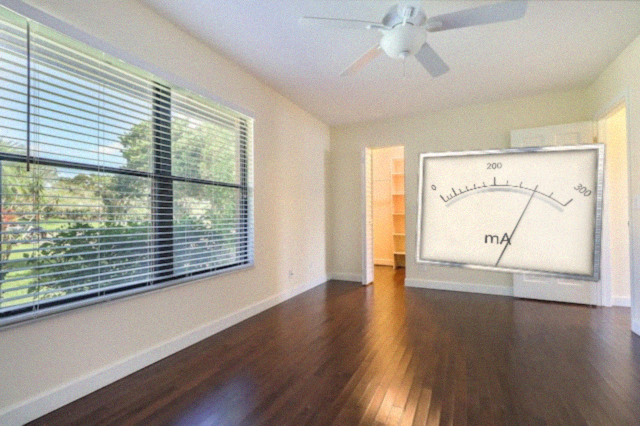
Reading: 260 mA
